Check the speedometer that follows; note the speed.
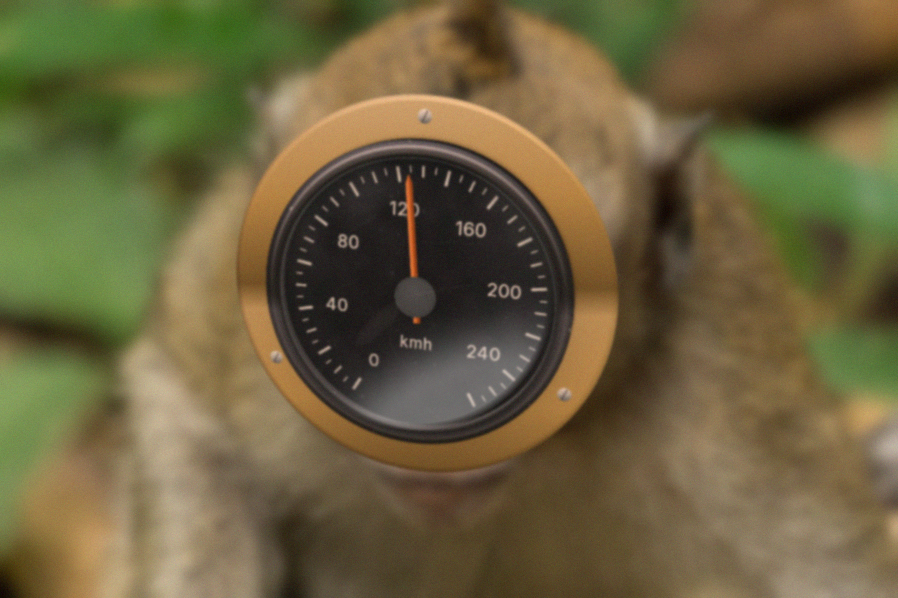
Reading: 125 km/h
